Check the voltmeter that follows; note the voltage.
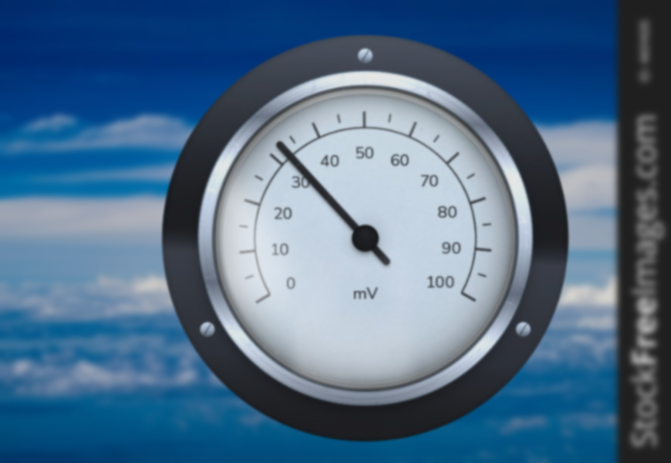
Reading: 32.5 mV
